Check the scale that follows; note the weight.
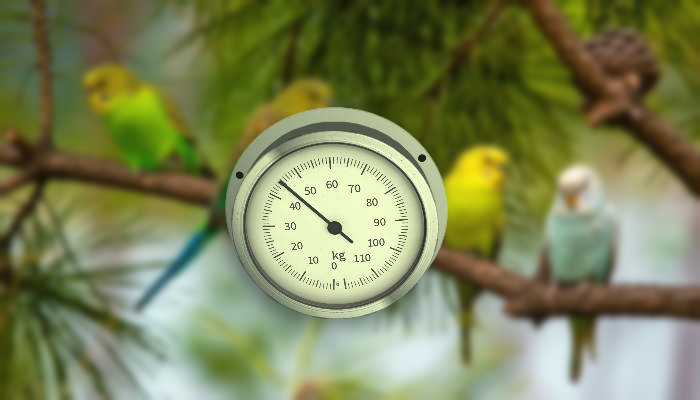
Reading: 45 kg
